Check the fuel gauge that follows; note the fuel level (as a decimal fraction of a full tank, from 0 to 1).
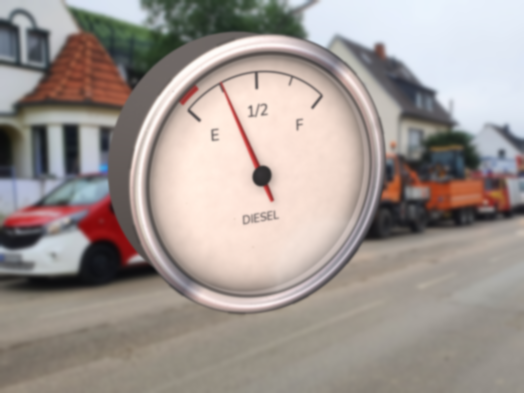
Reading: 0.25
